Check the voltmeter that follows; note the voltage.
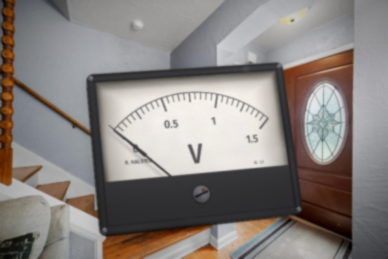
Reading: 0 V
